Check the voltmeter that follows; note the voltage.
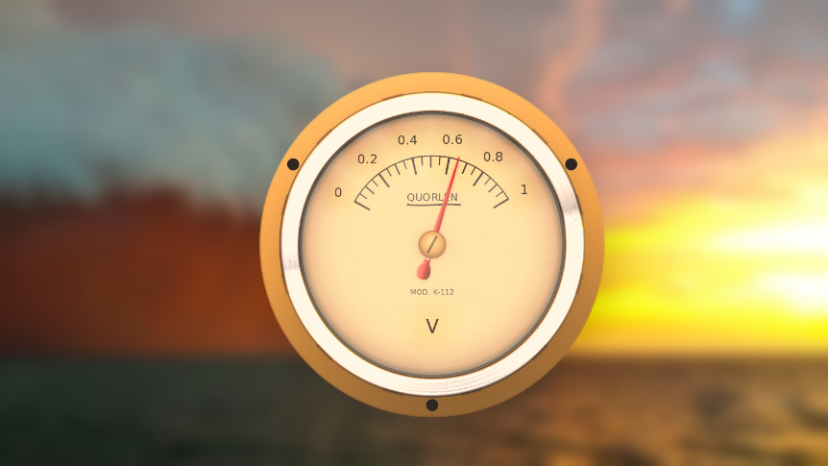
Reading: 0.65 V
